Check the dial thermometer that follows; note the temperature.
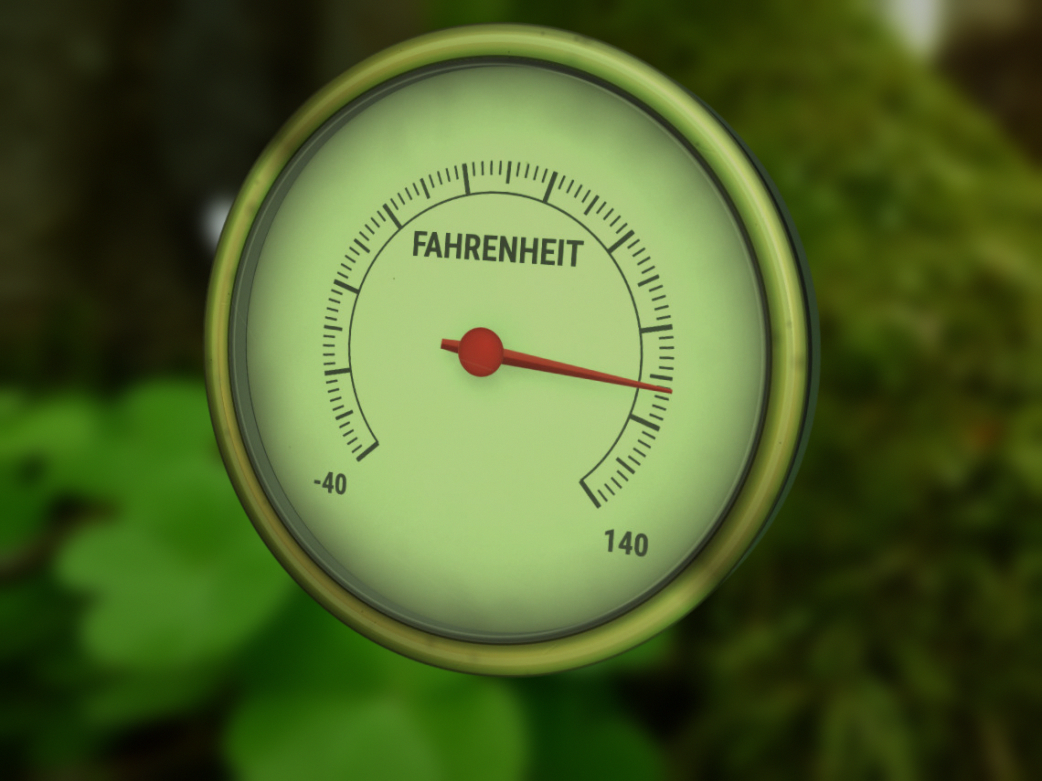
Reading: 112 °F
